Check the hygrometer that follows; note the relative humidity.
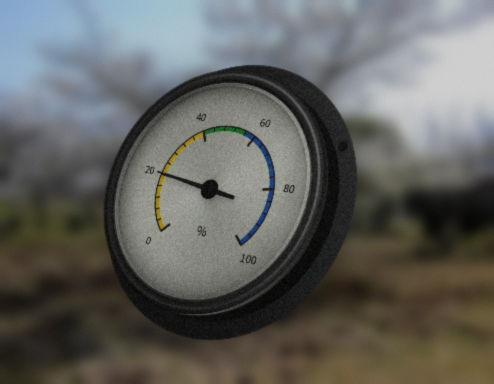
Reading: 20 %
